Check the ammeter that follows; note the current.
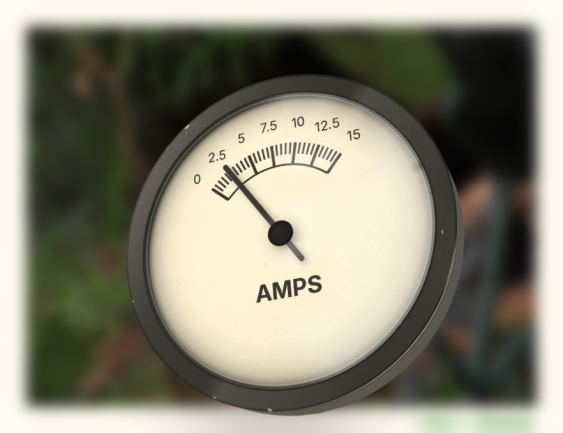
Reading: 2.5 A
